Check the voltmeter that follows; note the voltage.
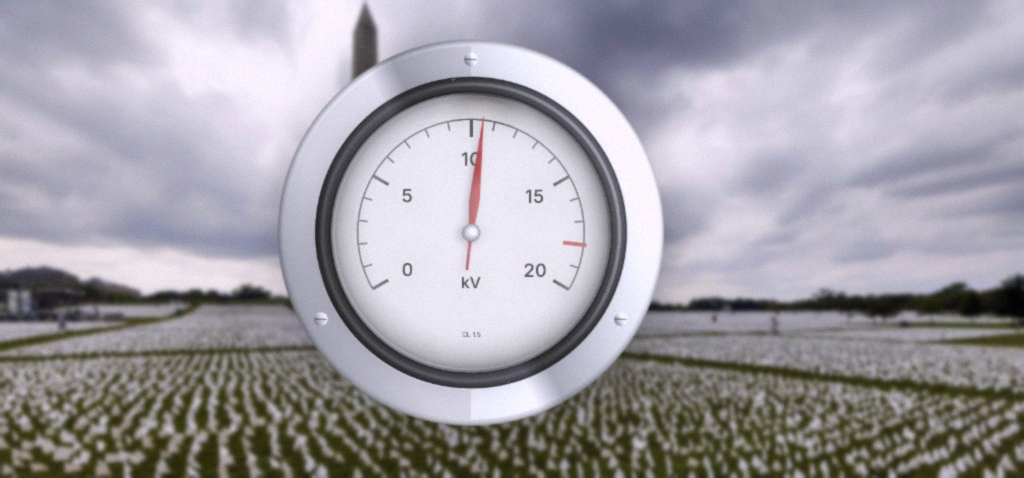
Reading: 10.5 kV
